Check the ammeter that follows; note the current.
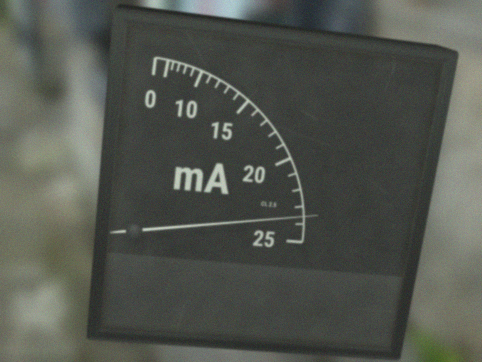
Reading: 23.5 mA
